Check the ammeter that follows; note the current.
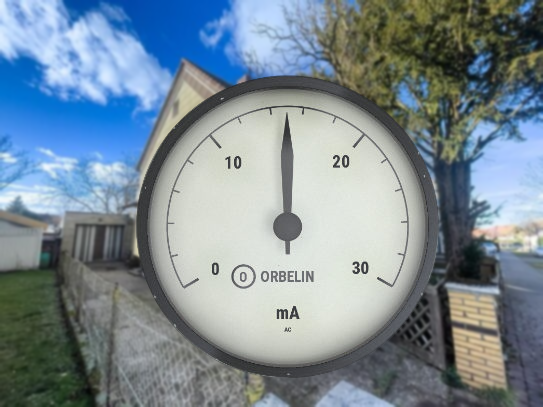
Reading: 15 mA
